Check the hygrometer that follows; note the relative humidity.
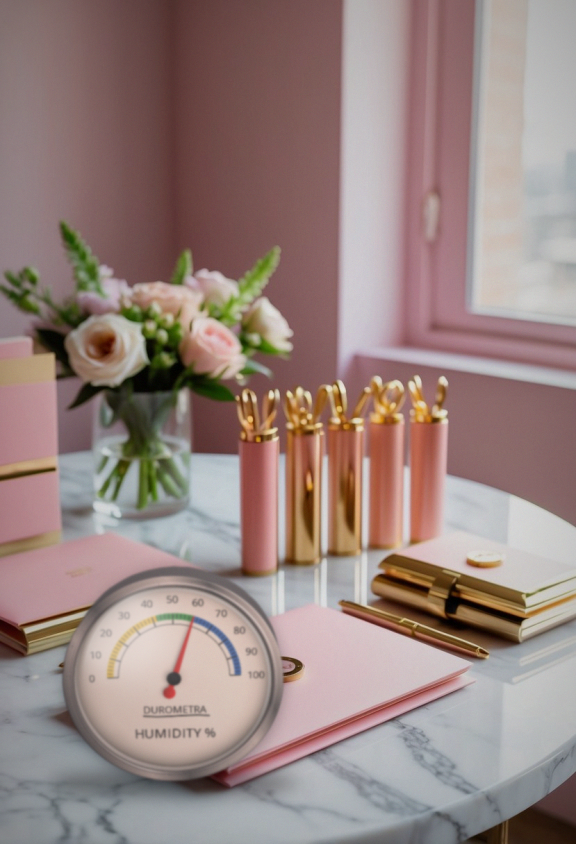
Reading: 60 %
